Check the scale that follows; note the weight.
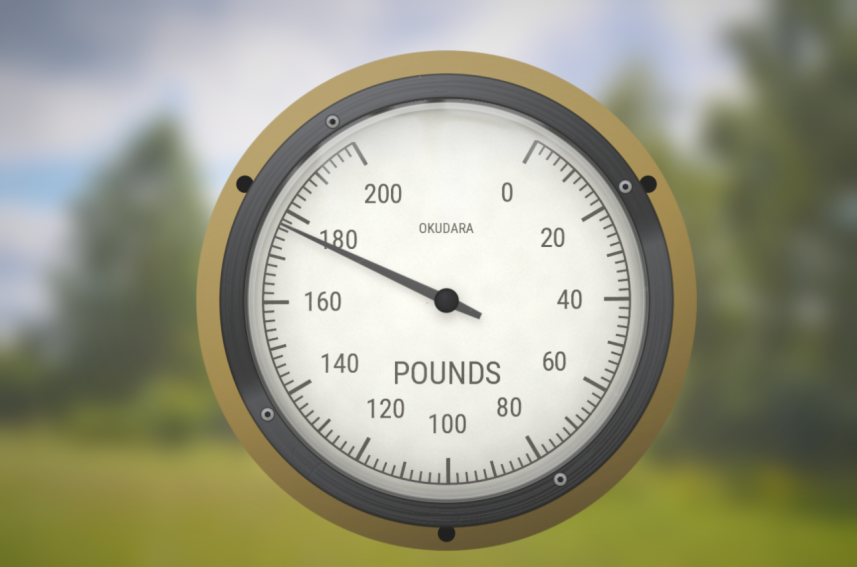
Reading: 177 lb
